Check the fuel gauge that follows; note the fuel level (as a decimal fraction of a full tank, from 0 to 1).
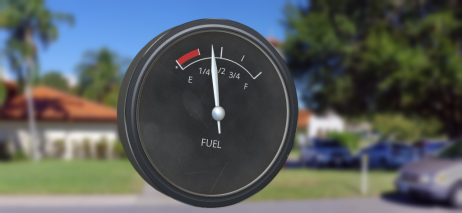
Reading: 0.375
